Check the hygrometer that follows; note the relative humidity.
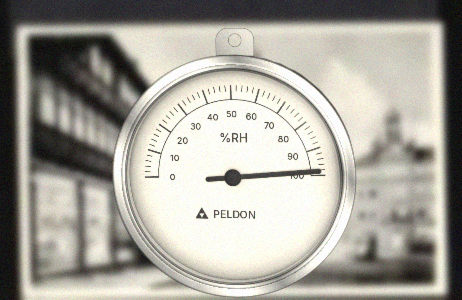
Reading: 98 %
